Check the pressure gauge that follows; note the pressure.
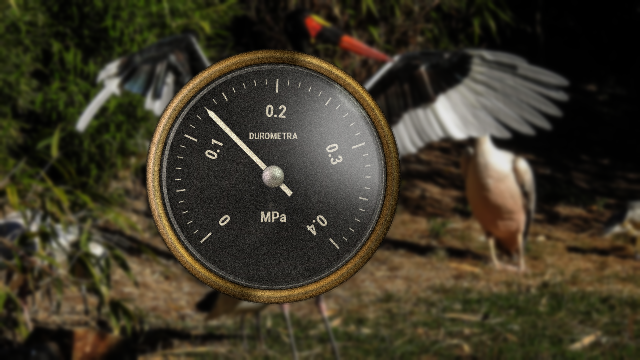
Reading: 0.13 MPa
